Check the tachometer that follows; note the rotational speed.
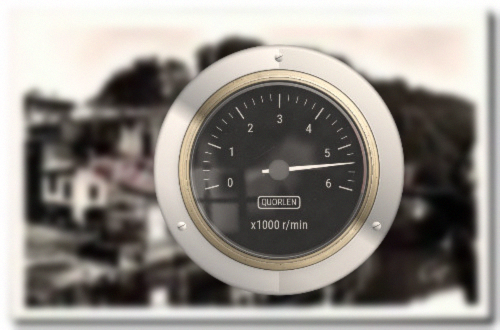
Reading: 5400 rpm
